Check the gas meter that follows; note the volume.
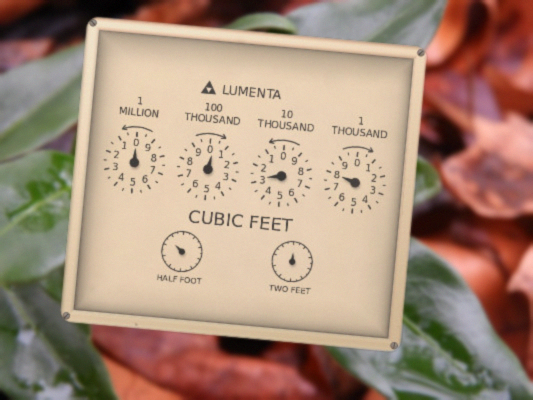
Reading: 2800 ft³
